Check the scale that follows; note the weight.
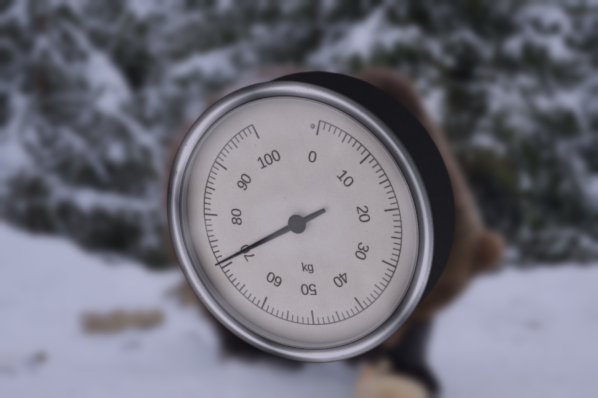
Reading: 71 kg
